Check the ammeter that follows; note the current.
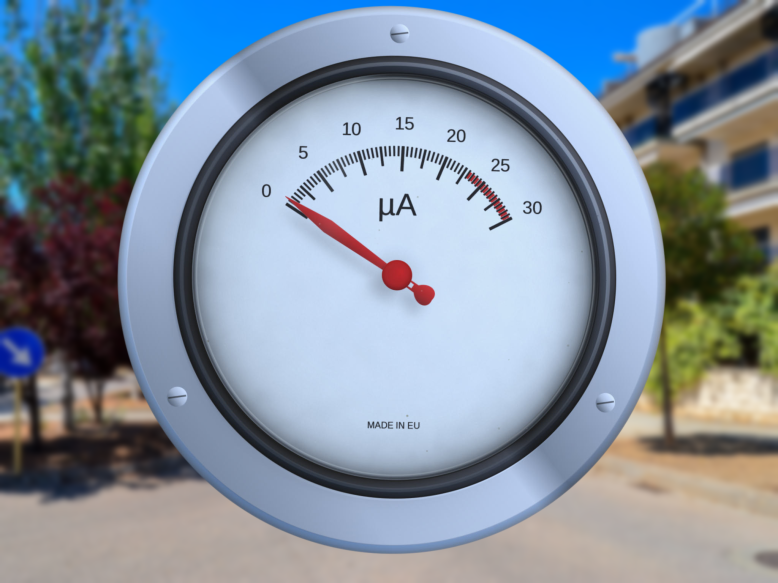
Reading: 0.5 µA
